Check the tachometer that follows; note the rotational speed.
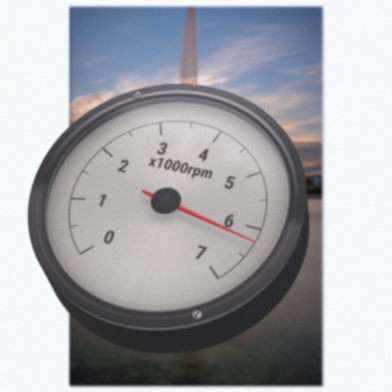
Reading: 6250 rpm
